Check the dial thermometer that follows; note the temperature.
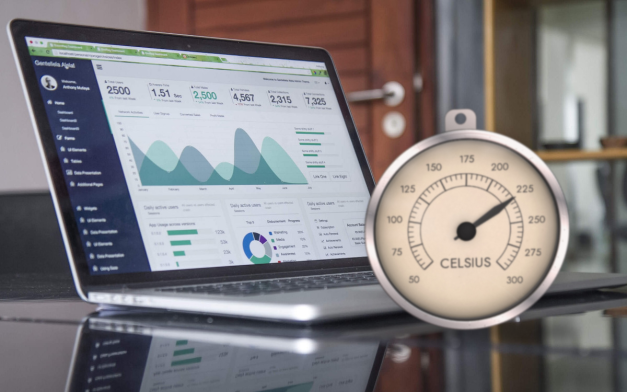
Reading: 225 °C
